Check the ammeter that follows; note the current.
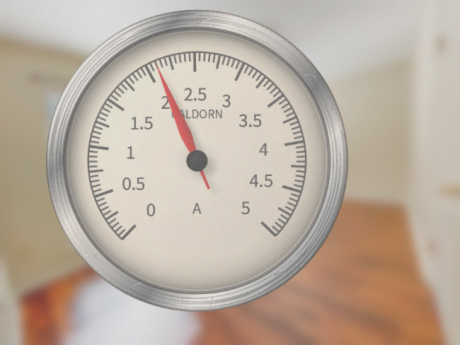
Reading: 2.1 A
